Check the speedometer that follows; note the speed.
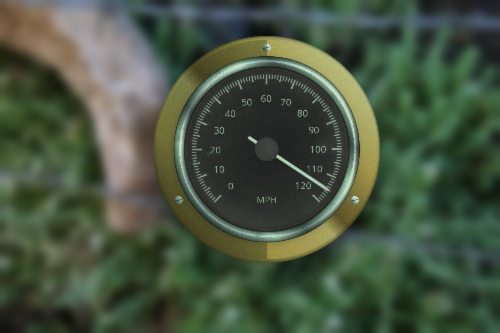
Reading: 115 mph
